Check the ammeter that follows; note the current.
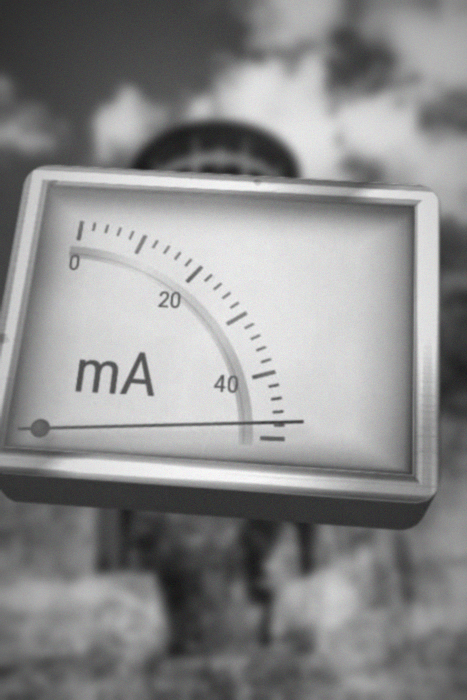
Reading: 48 mA
